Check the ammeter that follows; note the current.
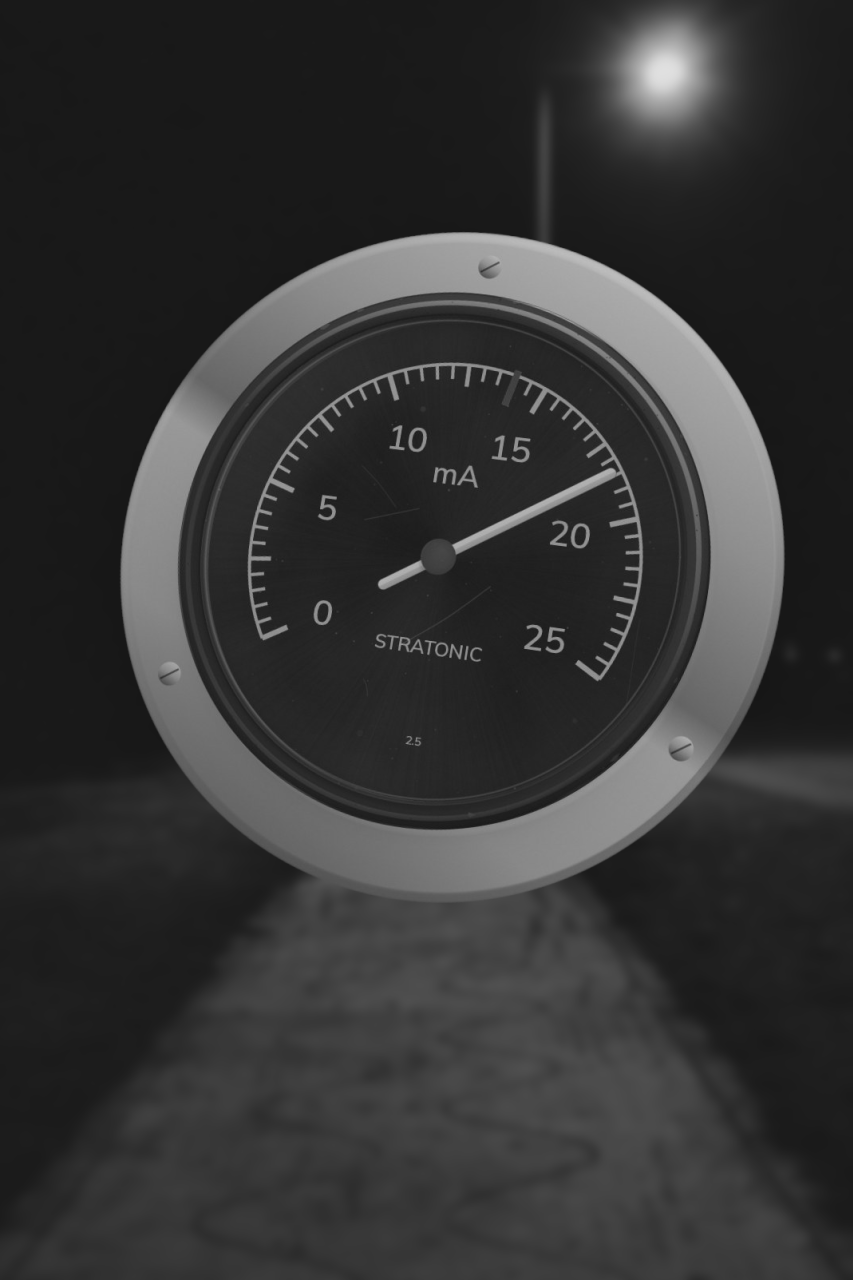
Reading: 18.5 mA
